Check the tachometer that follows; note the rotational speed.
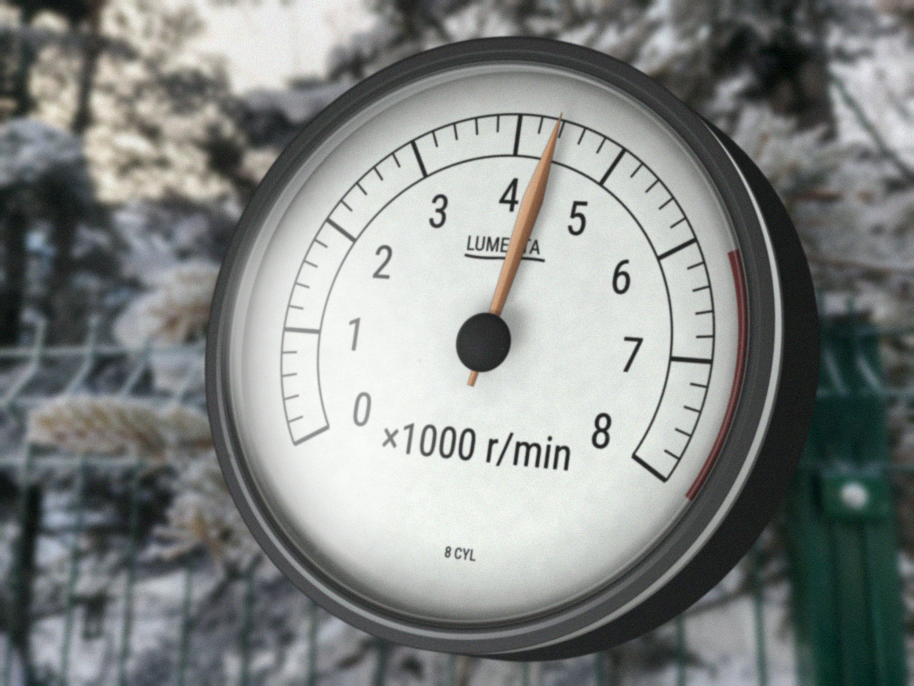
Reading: 4400 rpm
